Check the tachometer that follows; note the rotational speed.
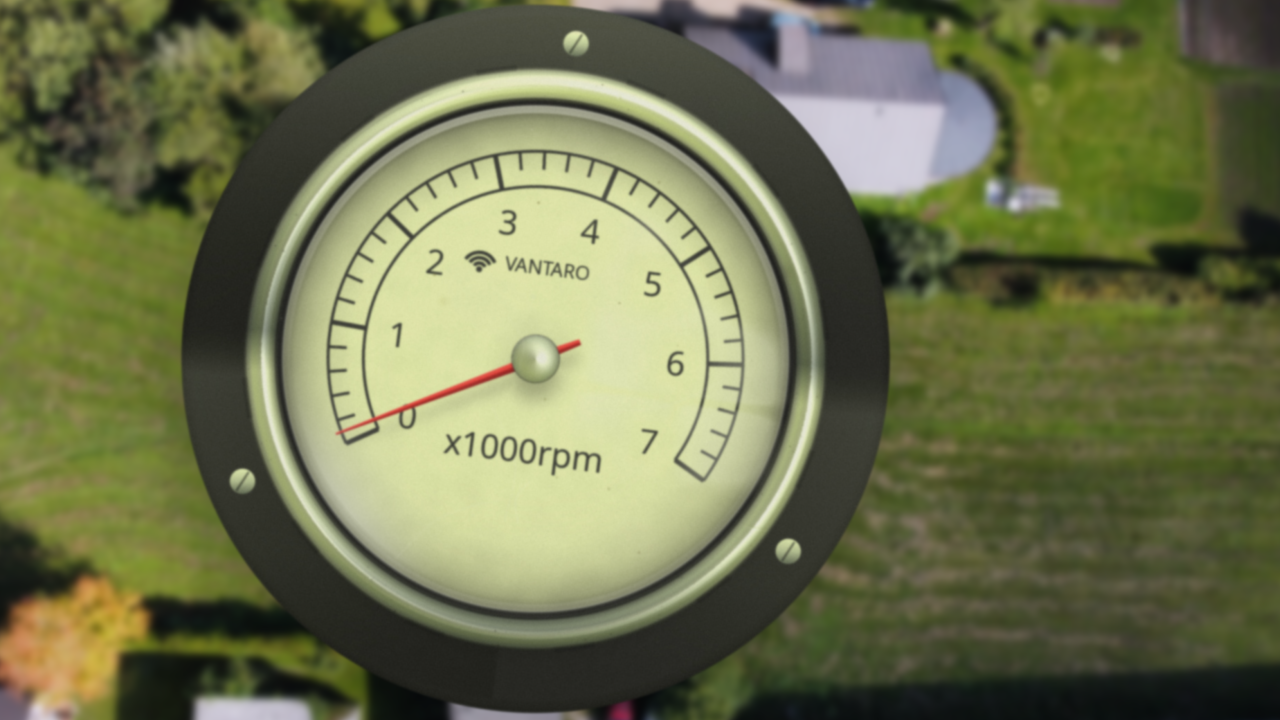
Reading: 100 rpm
